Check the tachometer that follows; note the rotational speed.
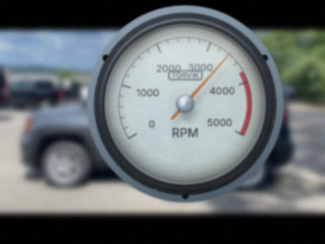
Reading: 3400 rpm
